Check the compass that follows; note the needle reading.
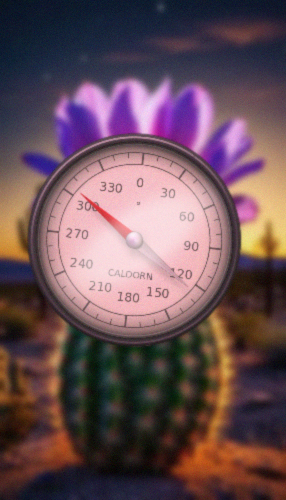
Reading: 305 °
